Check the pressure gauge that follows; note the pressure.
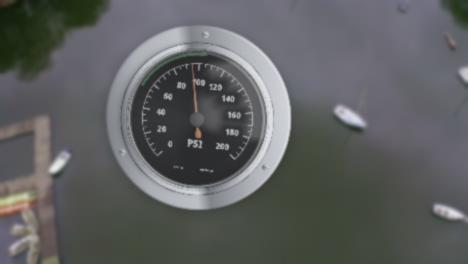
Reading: 95 psi
